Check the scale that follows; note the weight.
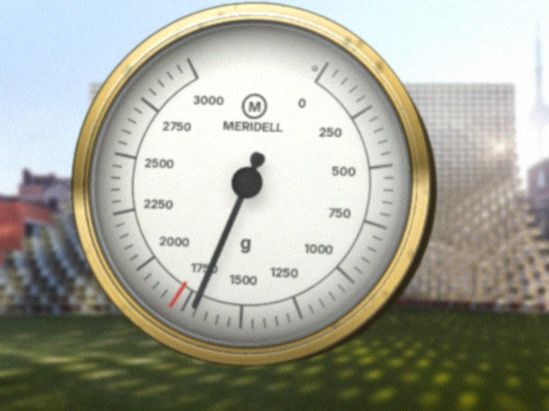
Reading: 1700 g
